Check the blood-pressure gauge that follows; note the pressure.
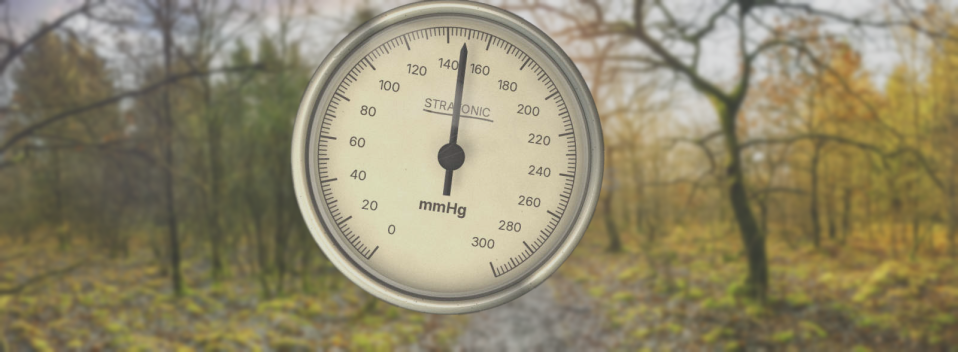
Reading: 148 mmHg
